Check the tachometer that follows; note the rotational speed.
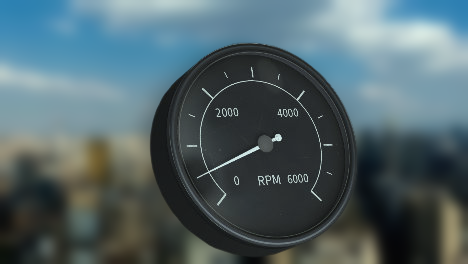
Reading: 500 rpm
